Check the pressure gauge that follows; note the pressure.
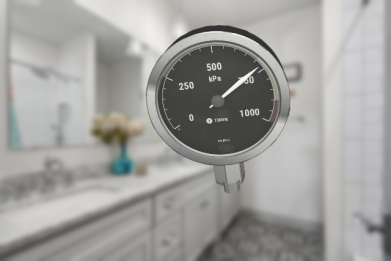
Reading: 725 kPa
